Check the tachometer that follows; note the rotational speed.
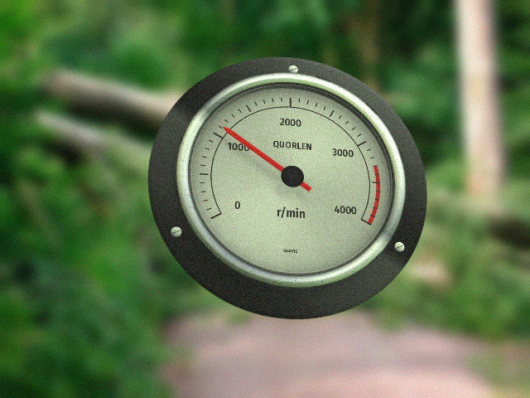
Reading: 1100 rpm
